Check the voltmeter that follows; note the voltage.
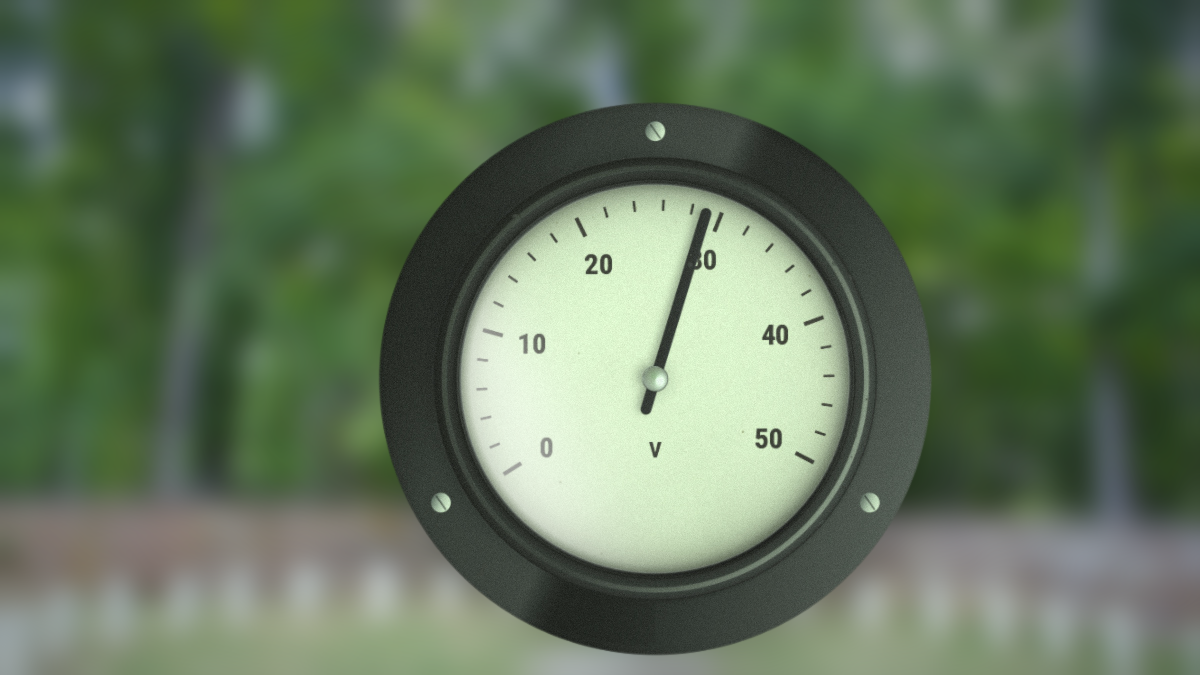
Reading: 29 V
